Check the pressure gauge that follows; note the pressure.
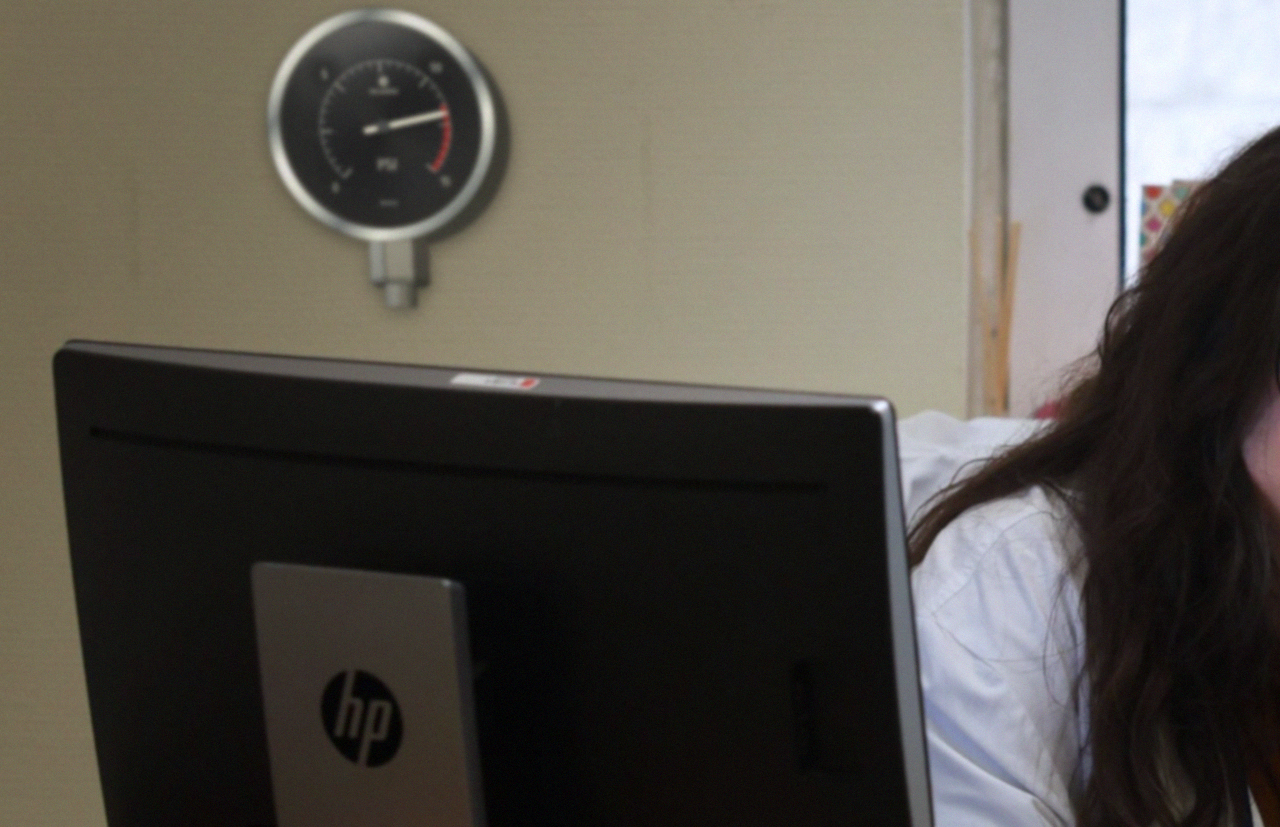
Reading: 12 psi
